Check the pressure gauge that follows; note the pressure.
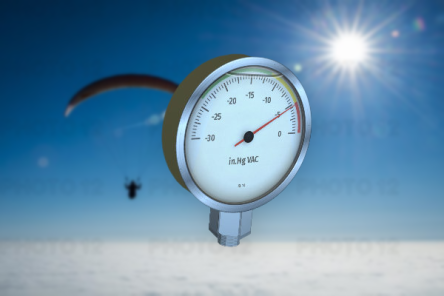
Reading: -5 inHg
